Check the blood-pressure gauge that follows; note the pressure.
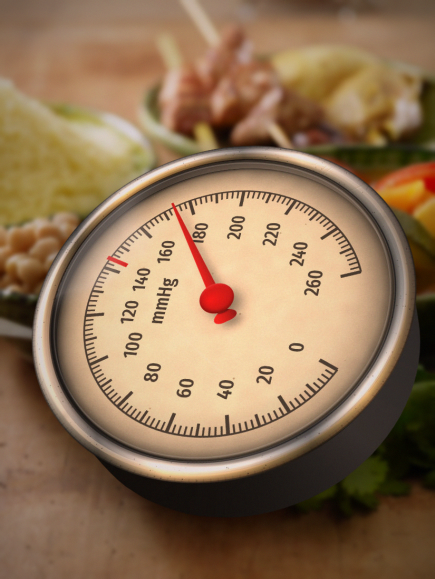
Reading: 174 mmHg
